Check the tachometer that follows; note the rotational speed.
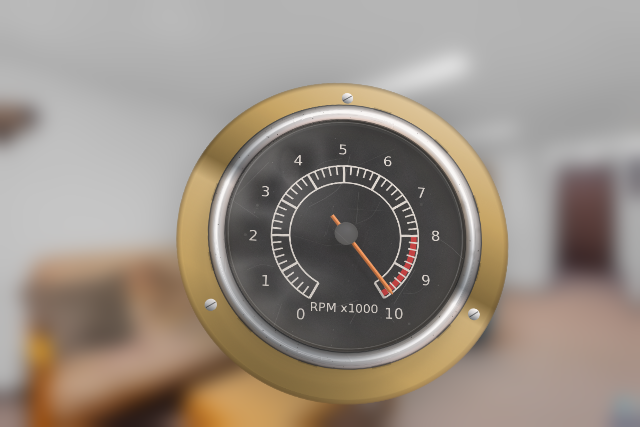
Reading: 9800 rpm
